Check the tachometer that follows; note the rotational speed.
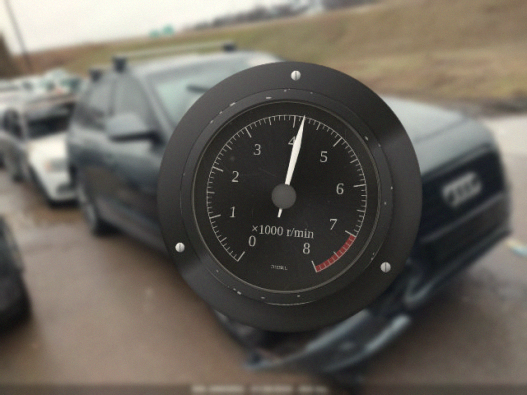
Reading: 4200 rpm
